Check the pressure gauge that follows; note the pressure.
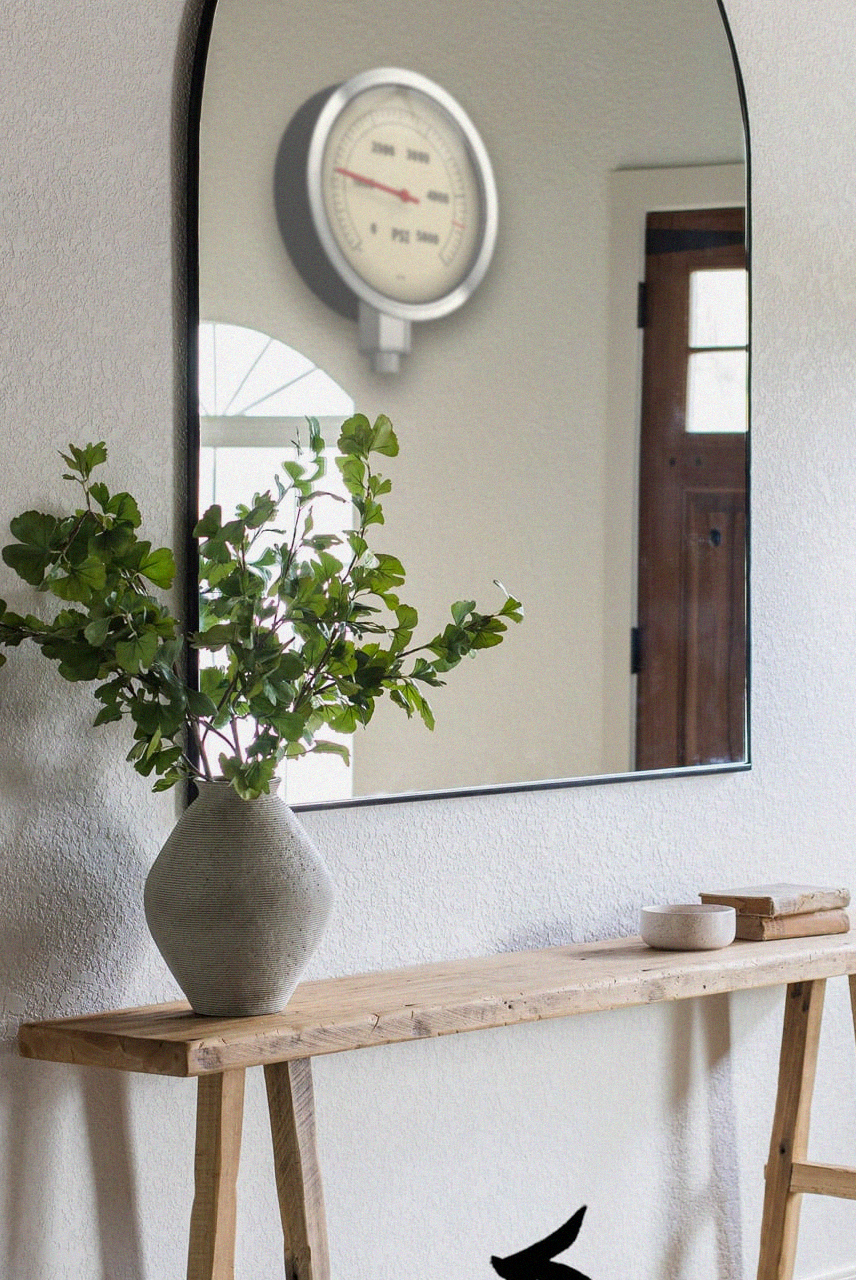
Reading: 1000 psi
